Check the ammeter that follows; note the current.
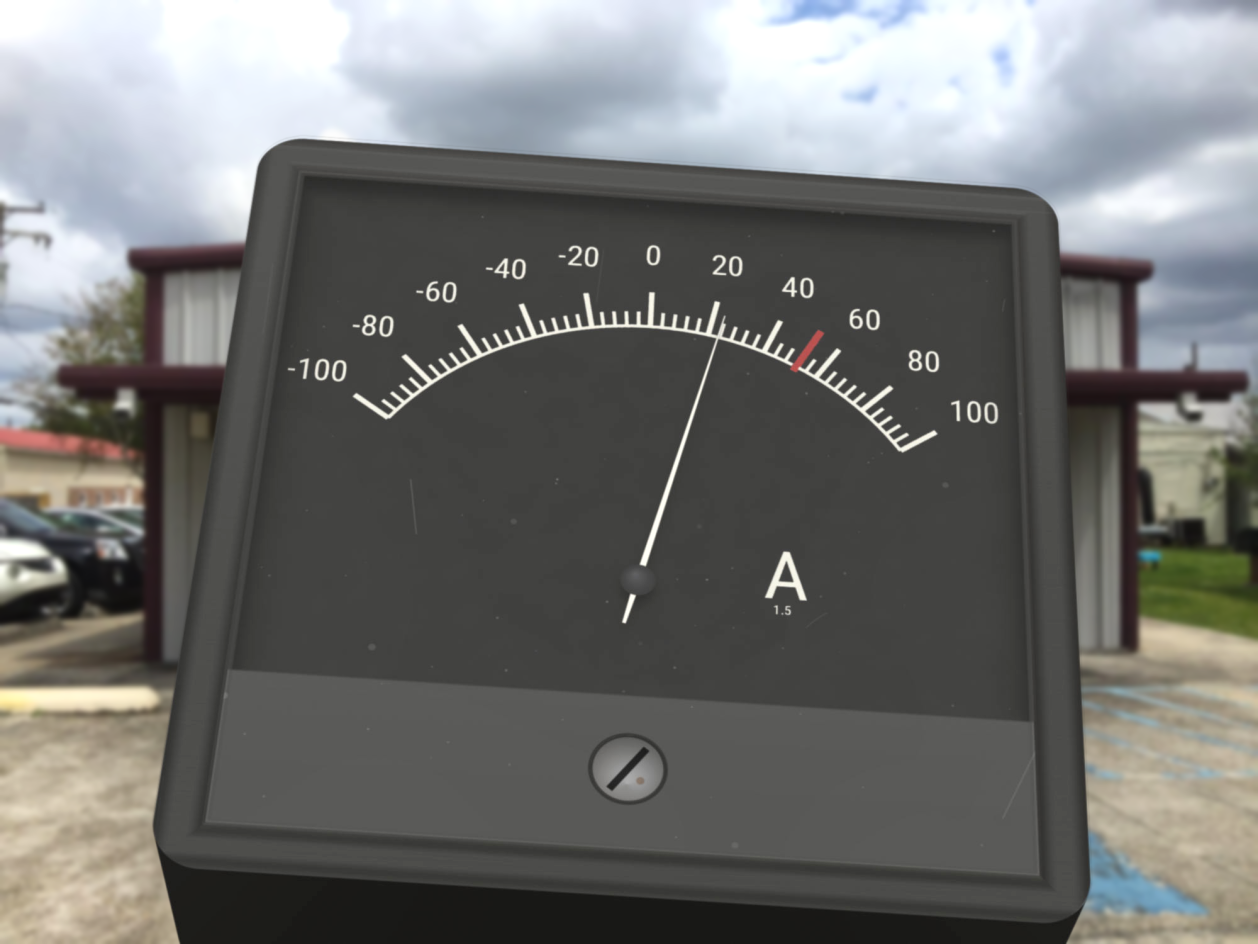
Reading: 24 A
